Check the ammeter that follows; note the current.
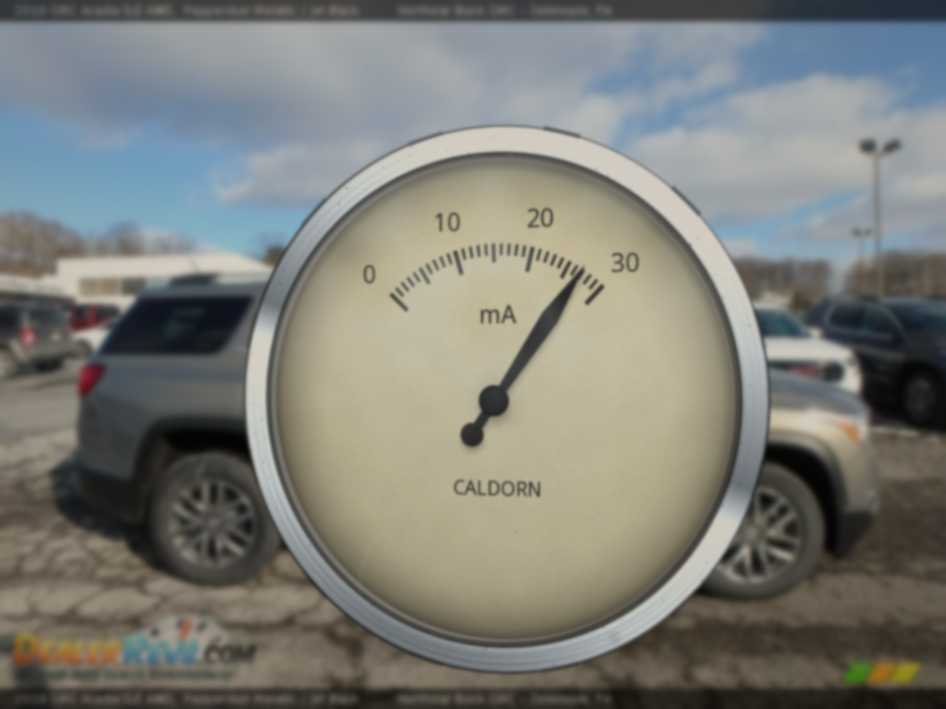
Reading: 27 mA
